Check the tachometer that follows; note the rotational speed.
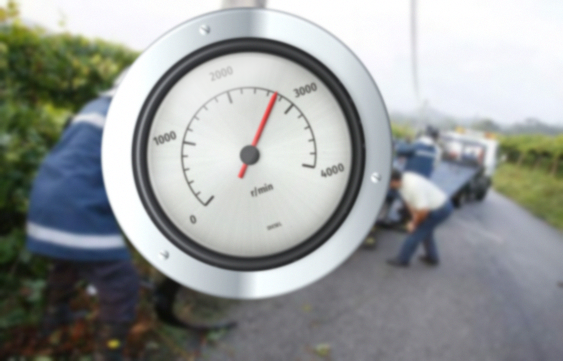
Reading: 2700 rpm
